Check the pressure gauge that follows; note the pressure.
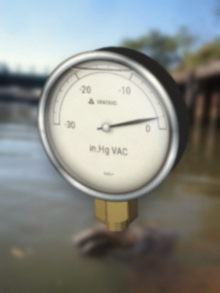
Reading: -2 inHg
